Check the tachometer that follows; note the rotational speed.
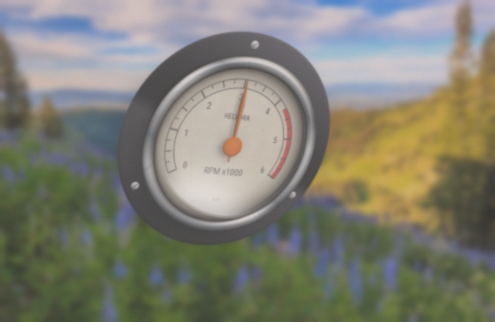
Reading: 3000 rpm
